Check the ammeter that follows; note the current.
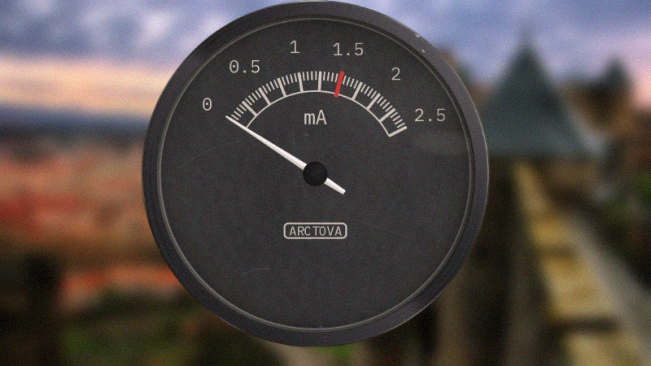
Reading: 0 mA
